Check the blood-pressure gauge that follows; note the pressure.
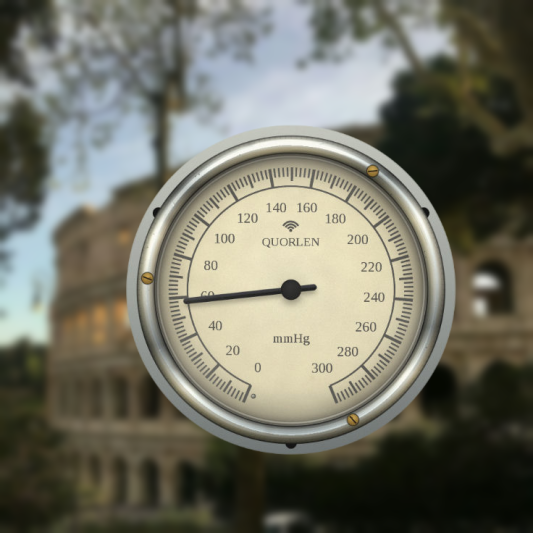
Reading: 58 mmHg
